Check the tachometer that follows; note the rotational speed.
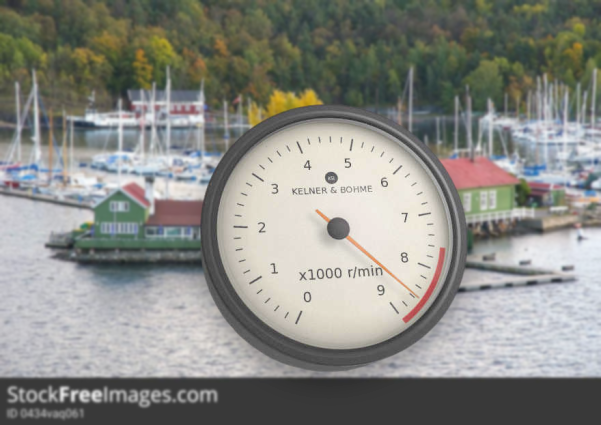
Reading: 8600 rpm
